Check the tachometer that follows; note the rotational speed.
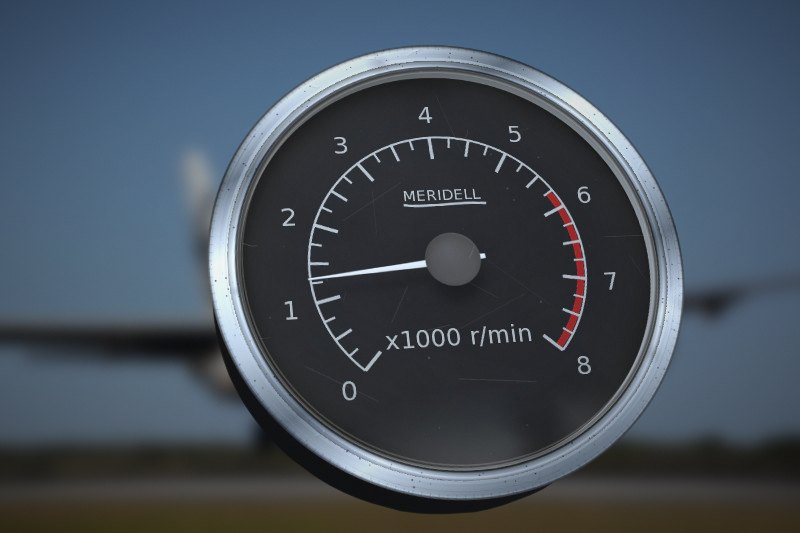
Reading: 1250 rpm
